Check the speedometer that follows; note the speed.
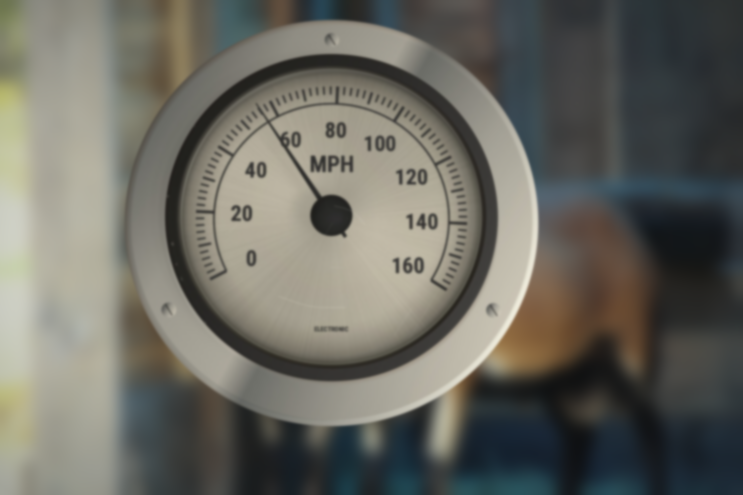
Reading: 56 mph
